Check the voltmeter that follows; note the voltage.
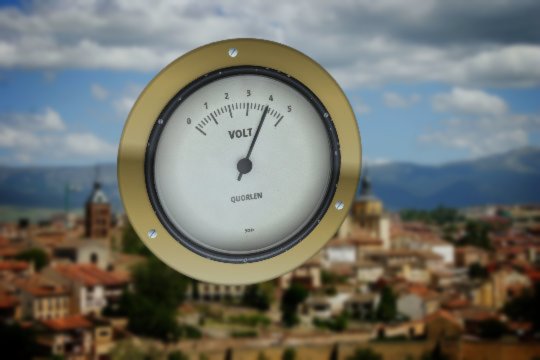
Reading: 4 V
